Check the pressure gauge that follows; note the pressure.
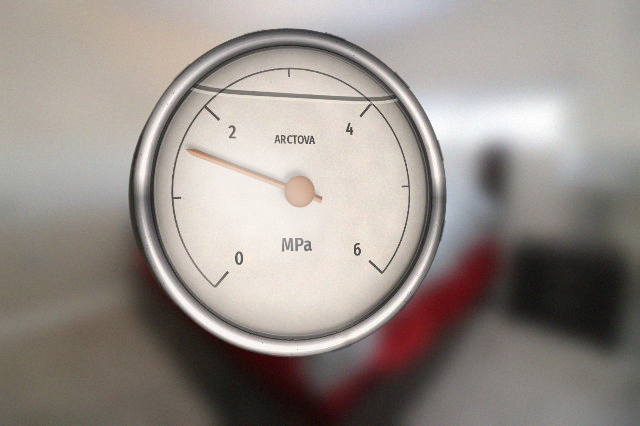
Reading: 1.5 MPa
